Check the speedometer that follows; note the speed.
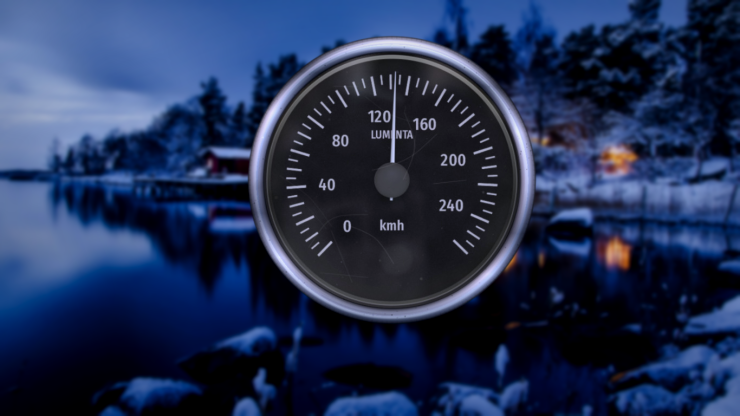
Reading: 132.5 km/h
